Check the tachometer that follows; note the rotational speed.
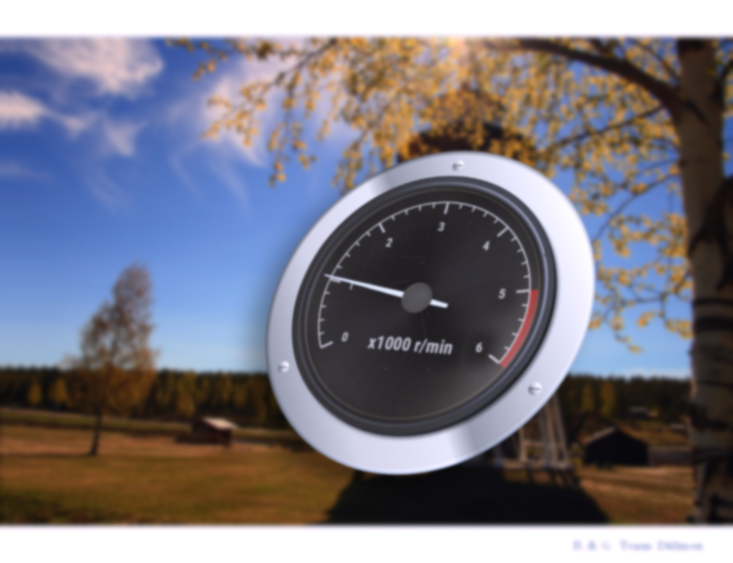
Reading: 1000 rpm
